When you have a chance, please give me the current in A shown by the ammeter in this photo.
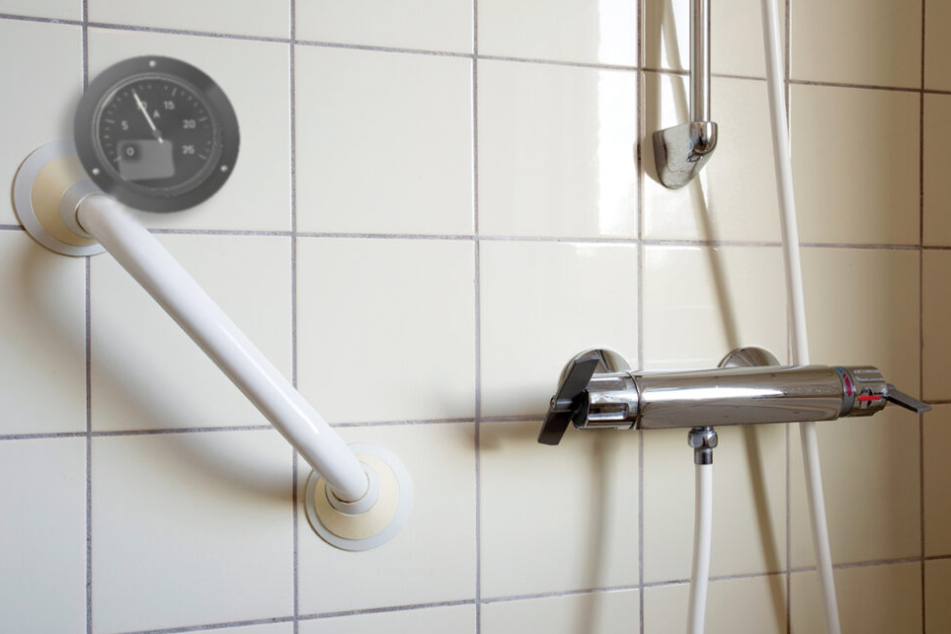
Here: 10 A
